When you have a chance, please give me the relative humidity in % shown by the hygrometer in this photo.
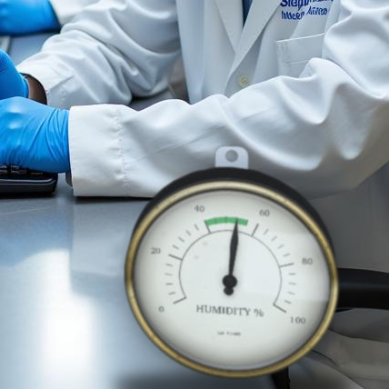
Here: 52 %
